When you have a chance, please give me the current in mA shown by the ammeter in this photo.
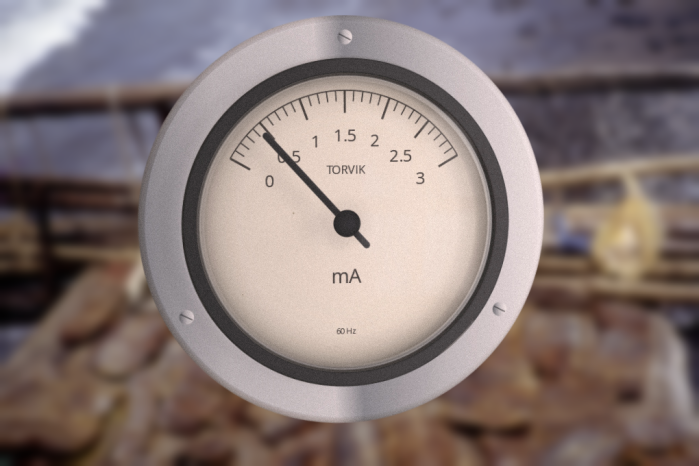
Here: 0.45 mA
